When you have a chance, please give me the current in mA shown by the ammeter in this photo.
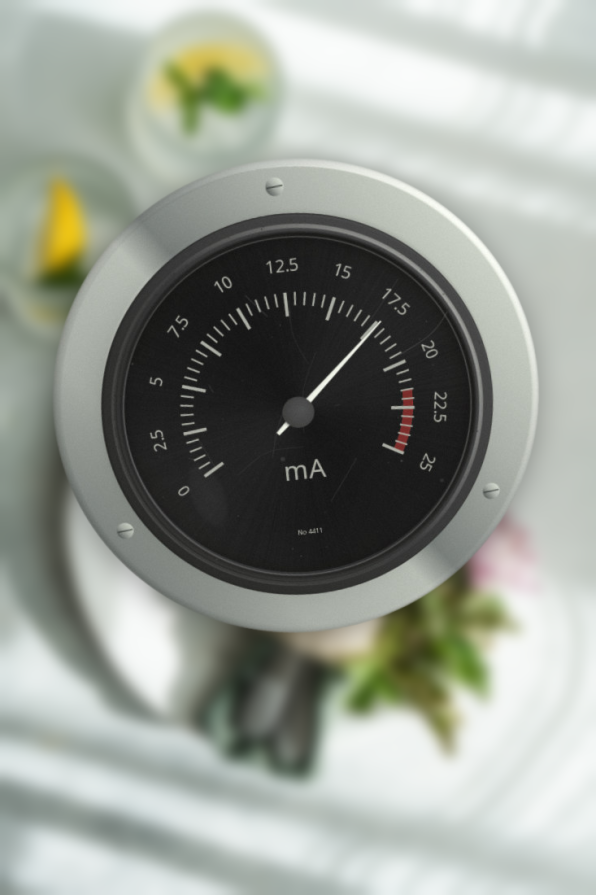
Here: 17.5 mA
